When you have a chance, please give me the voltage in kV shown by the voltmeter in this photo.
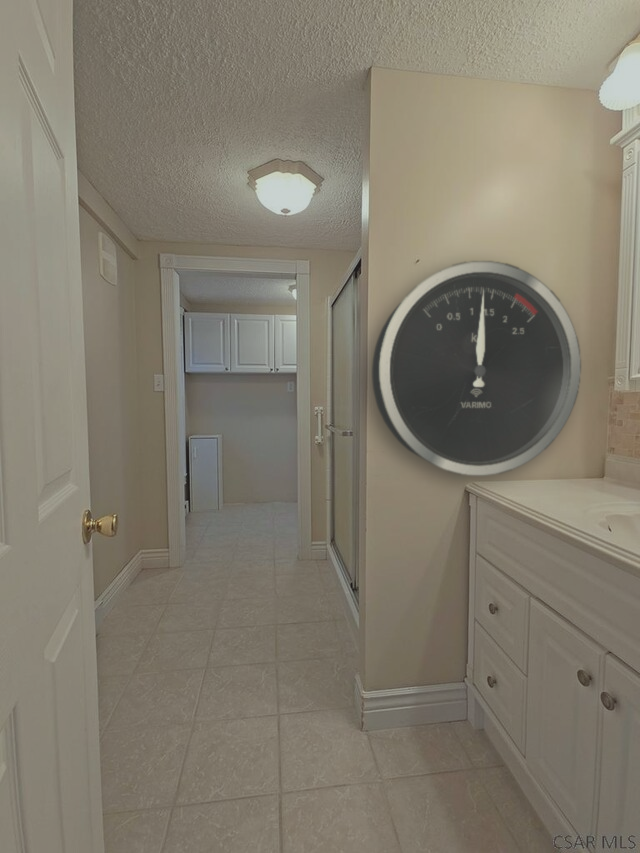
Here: 1.25 kV
